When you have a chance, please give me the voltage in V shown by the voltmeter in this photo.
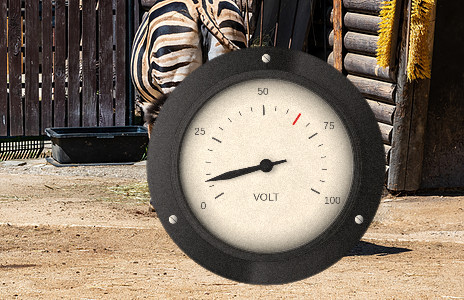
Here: 7.5 V
